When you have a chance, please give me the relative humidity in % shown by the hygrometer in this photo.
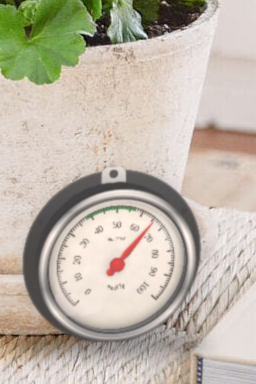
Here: 65 %
